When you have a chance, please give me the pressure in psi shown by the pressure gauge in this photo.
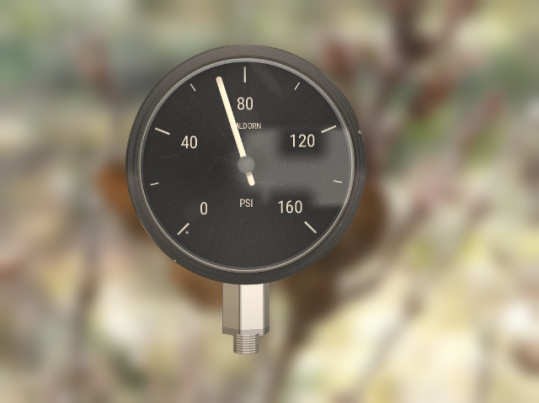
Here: 70 psi
